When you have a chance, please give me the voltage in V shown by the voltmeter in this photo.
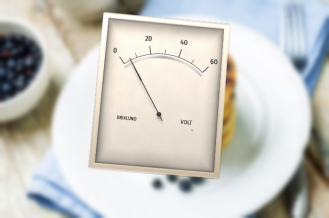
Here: 5 V
